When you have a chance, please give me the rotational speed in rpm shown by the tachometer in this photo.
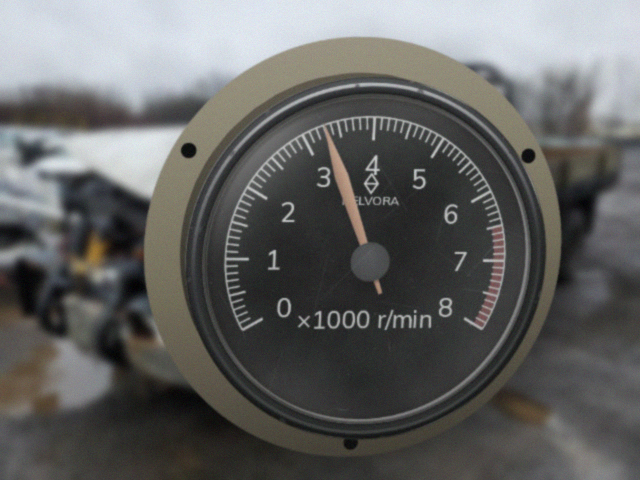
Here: 3300 rpm
